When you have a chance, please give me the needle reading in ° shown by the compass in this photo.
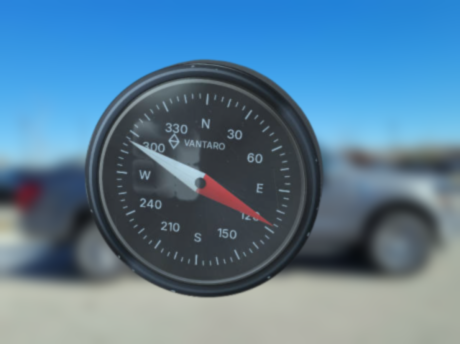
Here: 115 °
